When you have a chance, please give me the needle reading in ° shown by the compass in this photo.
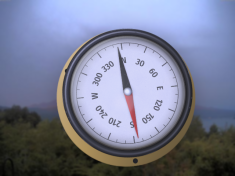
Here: 175 °
